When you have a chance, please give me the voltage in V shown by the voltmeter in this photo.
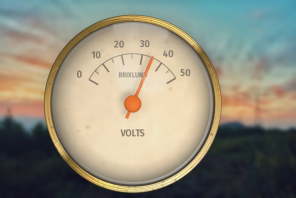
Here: 35 V
